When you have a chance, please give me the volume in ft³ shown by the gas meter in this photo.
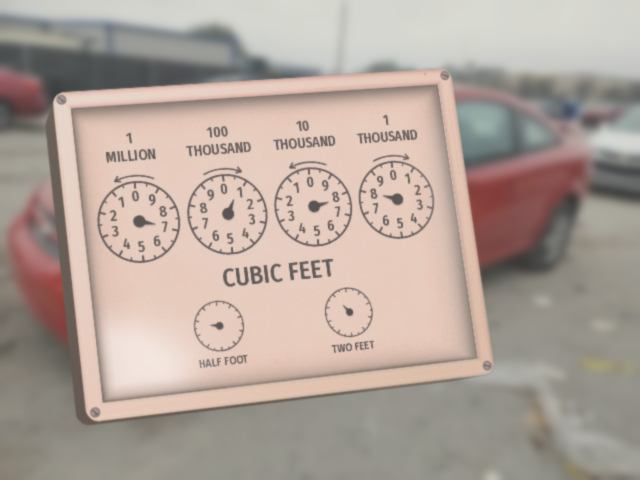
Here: 707800 ft³
